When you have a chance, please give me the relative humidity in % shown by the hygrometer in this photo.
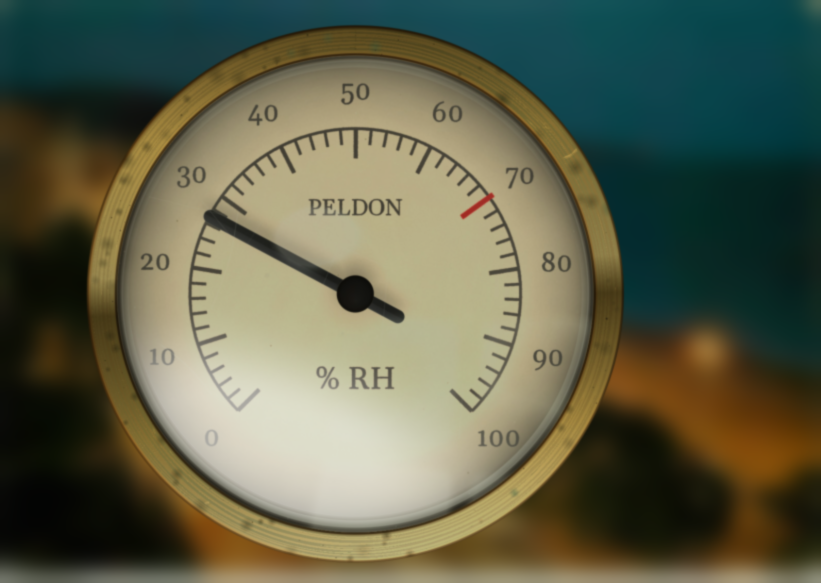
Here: 27 %
